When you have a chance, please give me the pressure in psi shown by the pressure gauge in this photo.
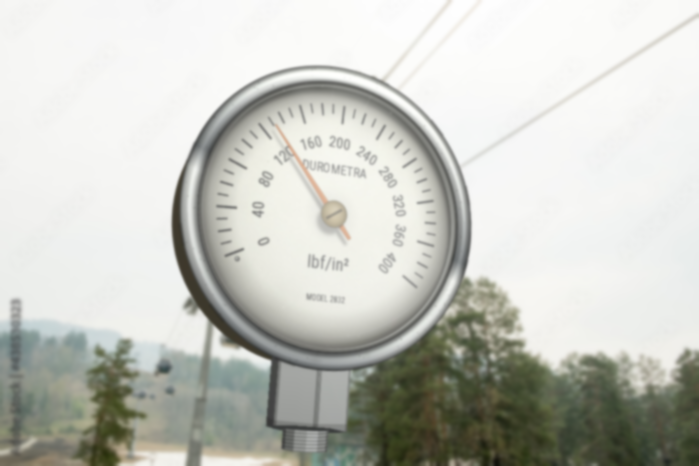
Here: 130 psi
